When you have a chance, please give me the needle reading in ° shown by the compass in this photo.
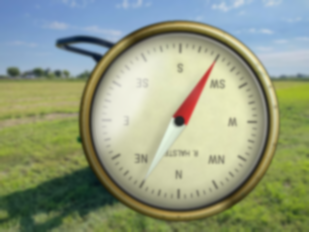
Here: 210 °
